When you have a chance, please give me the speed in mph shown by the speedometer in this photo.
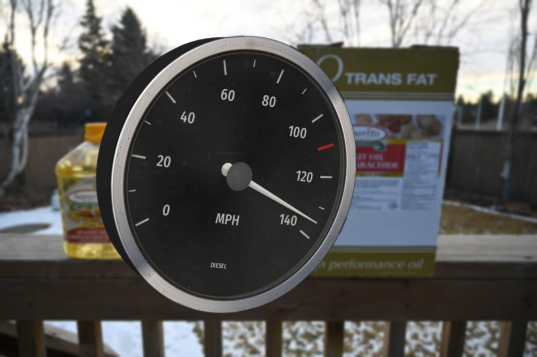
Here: 135 mph
